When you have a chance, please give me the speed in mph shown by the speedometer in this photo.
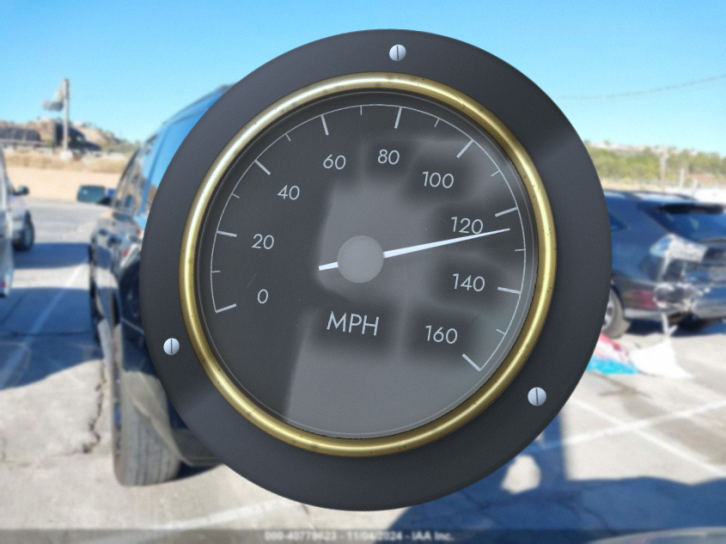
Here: 125 mph
